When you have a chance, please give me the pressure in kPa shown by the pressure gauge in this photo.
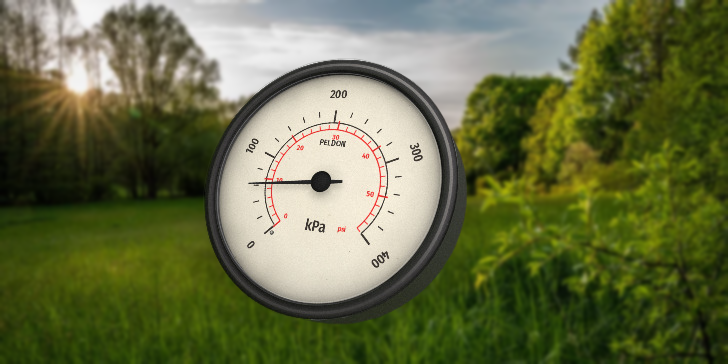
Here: 60 kPa
